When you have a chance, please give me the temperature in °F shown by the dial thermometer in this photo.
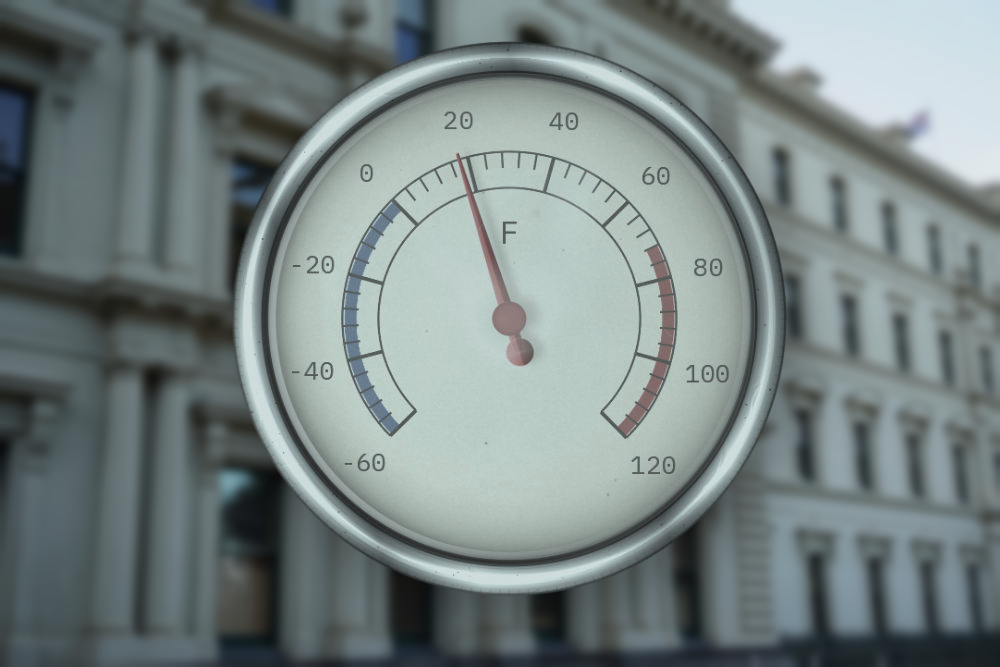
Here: 18 °F
